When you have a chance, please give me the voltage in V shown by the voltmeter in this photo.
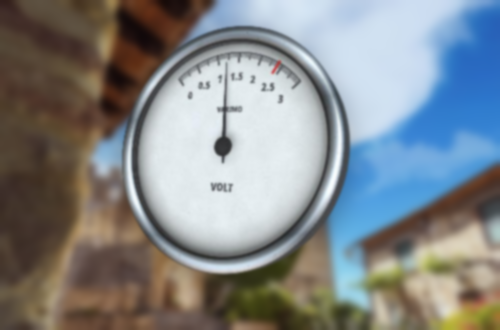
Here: 1.25 V
